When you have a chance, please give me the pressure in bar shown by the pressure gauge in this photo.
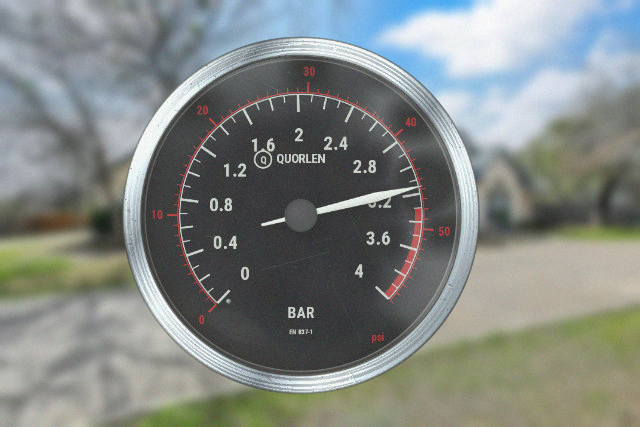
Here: 3.15 bar
